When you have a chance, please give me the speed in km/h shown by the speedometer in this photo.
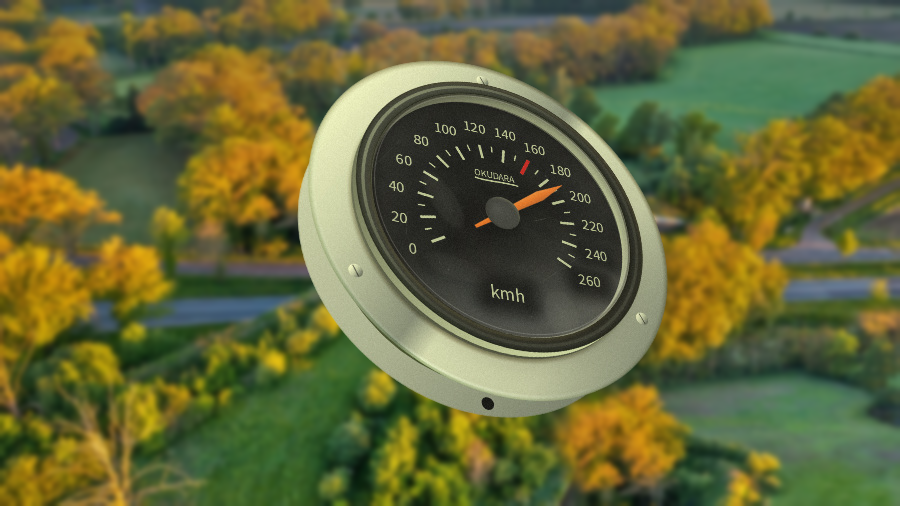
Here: 190 km/h
